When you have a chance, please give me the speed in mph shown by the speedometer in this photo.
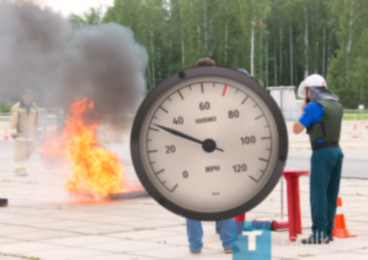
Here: 32.5 mph
